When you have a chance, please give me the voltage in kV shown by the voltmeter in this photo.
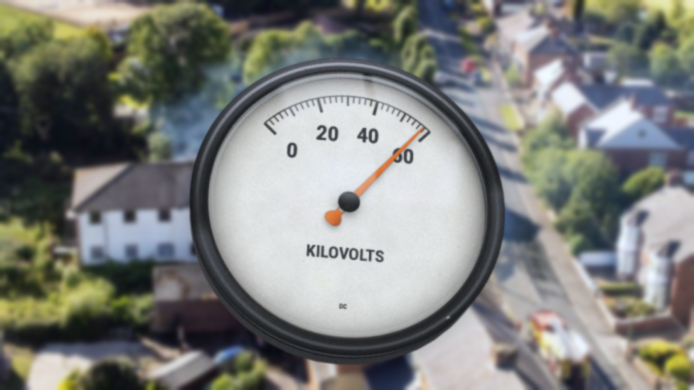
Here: 58 kV
